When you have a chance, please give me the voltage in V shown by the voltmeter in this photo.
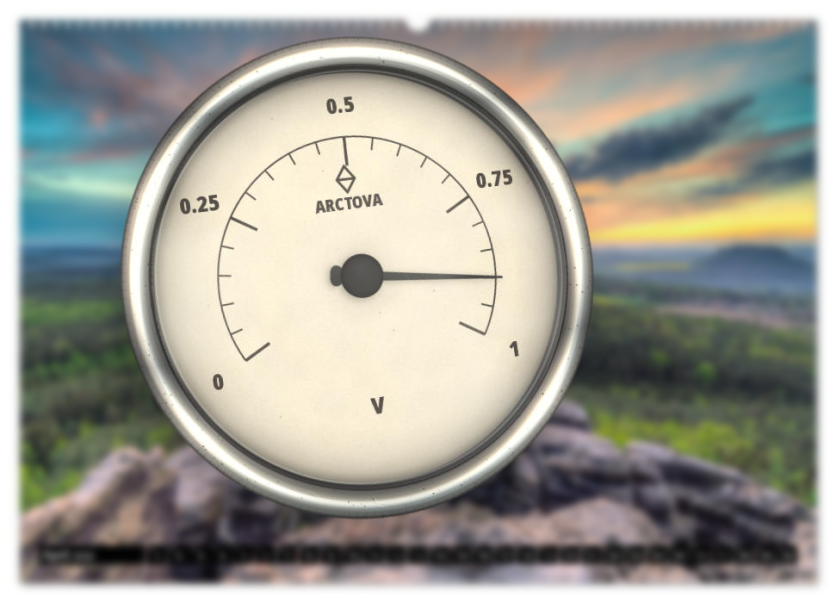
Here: 0.9 V
